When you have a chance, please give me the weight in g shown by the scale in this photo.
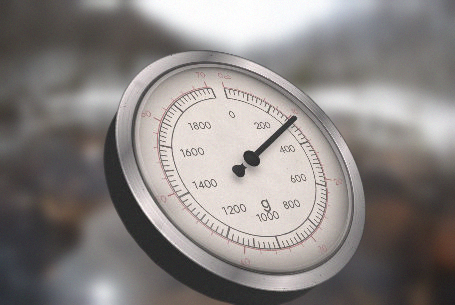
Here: 300 g
